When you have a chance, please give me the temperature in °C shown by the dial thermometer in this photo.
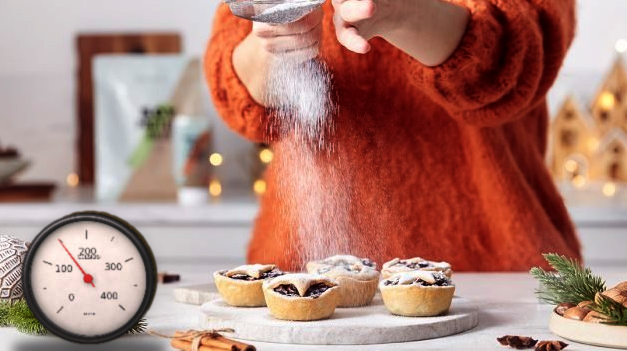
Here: 150 °C
